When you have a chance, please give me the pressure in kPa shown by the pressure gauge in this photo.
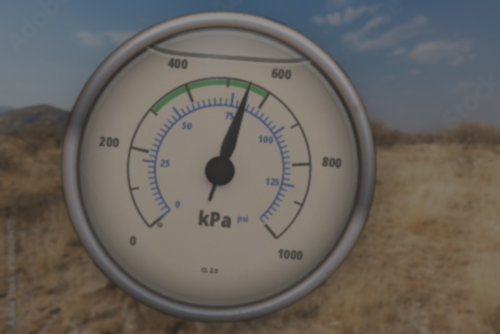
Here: 550 kPa
